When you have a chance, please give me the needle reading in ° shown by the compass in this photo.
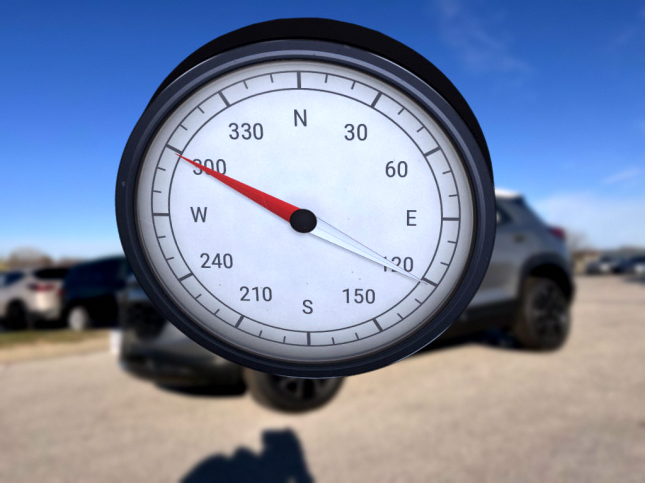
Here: 300 °
